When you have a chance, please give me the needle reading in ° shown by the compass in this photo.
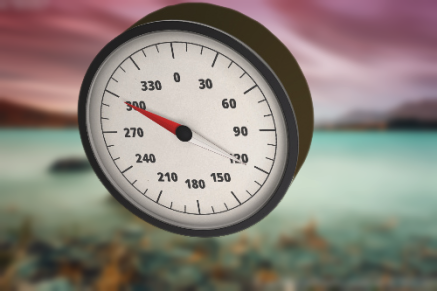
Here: 300 °
